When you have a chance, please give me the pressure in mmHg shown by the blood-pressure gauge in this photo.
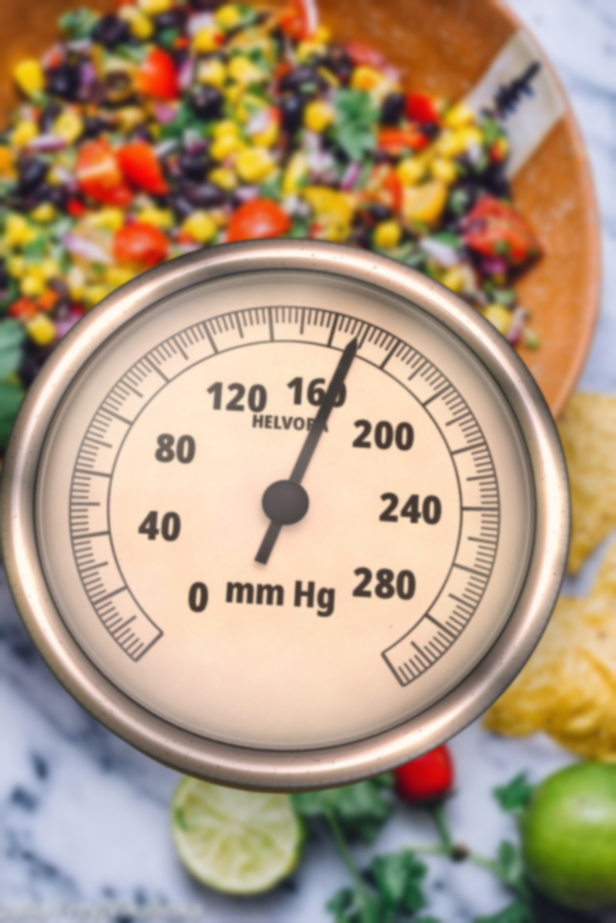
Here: 168 mmHg
